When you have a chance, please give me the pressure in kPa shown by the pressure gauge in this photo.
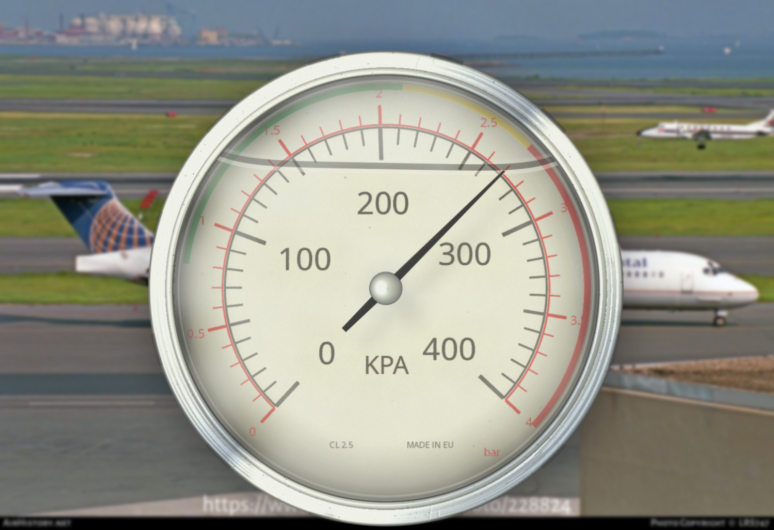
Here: 270 kPa
